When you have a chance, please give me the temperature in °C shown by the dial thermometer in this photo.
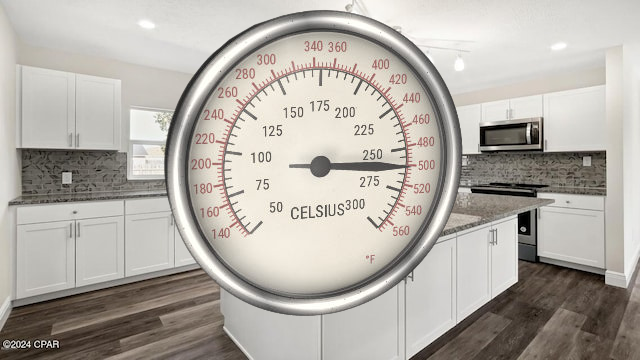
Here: 260 °C
